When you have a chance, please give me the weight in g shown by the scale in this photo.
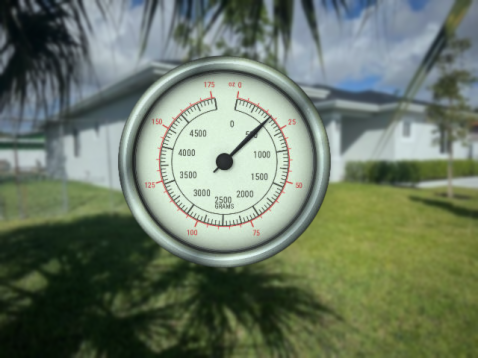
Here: 500 g
